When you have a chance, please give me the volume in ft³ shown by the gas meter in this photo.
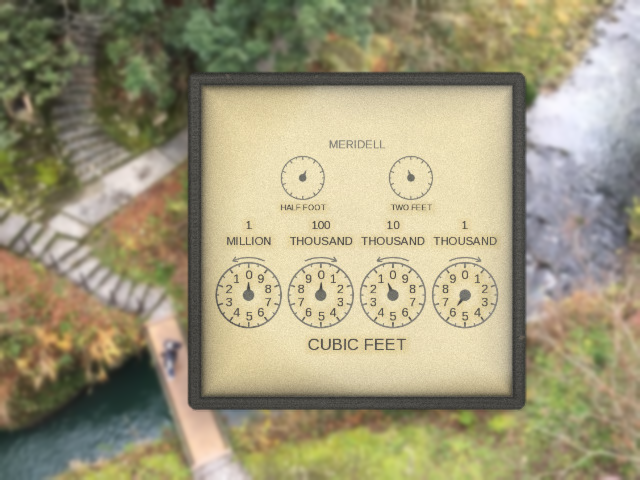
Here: 600 ft³
